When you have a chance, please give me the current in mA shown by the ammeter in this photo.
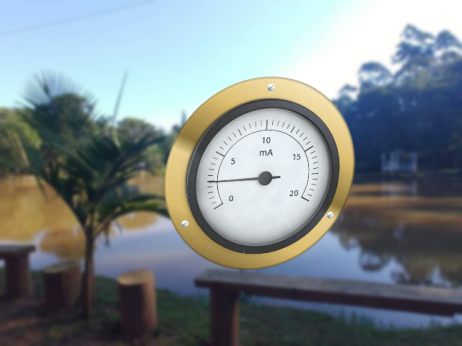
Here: 2.5 mA
